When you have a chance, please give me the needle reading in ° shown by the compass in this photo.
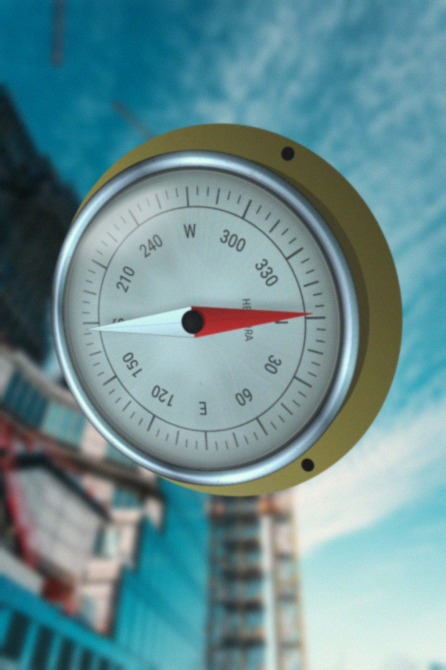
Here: 357.5 °
